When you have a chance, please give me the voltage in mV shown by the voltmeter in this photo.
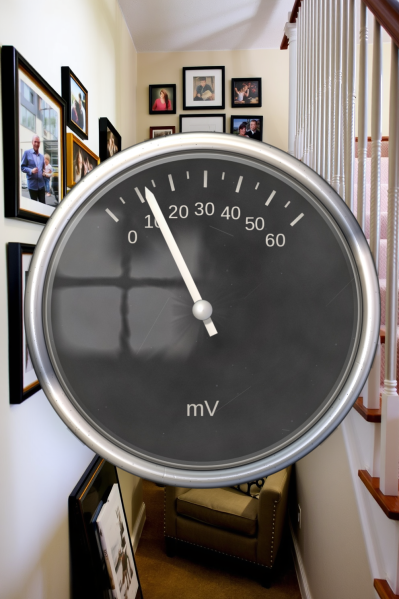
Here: 12.5 mV
